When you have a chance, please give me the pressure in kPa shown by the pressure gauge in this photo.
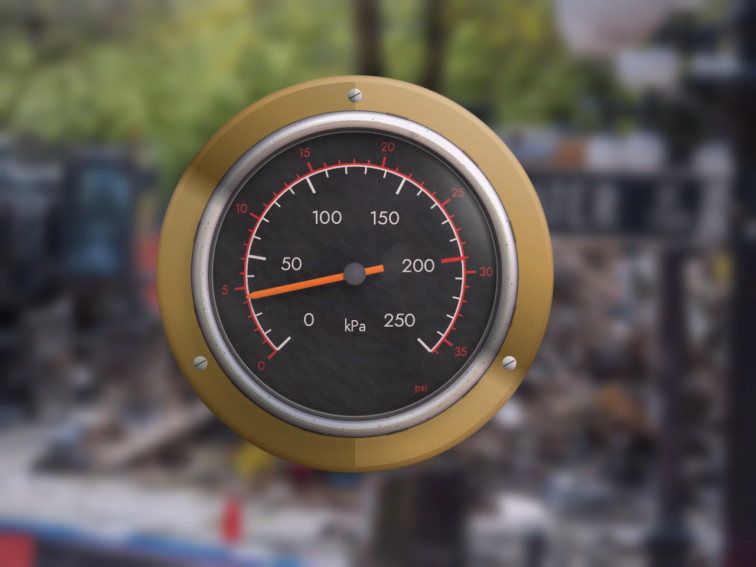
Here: 30 kPa
